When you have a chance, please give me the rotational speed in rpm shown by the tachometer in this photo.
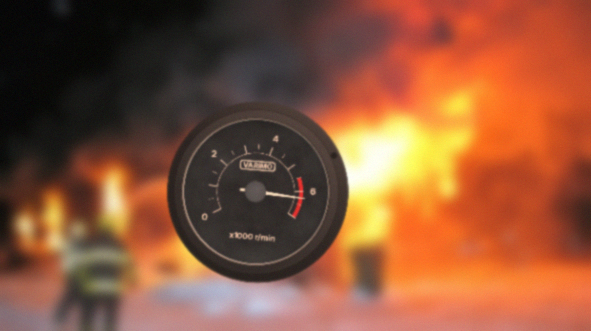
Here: 6250 rpm
